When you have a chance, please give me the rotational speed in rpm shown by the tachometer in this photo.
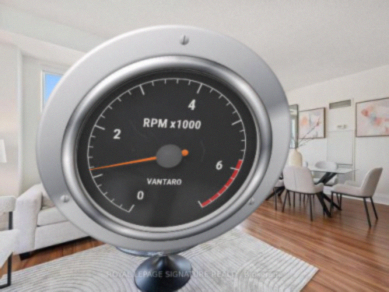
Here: 1200 rpm
